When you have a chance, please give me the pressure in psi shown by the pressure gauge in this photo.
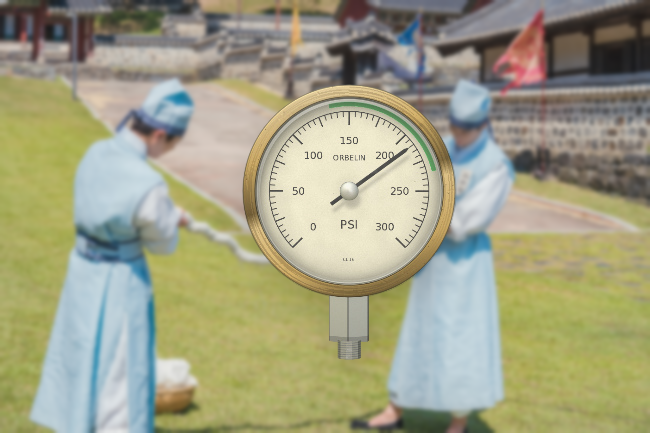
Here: 210 psi
